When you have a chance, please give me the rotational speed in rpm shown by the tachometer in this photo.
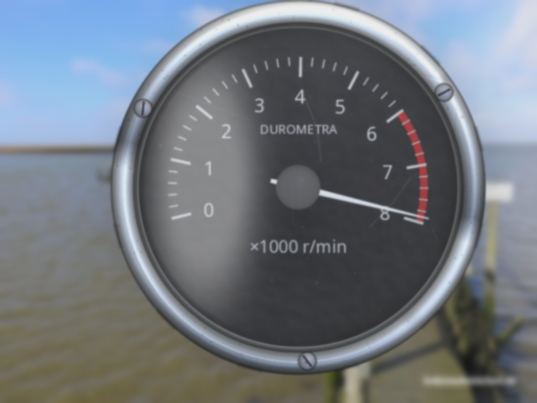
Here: 7900 rpm
